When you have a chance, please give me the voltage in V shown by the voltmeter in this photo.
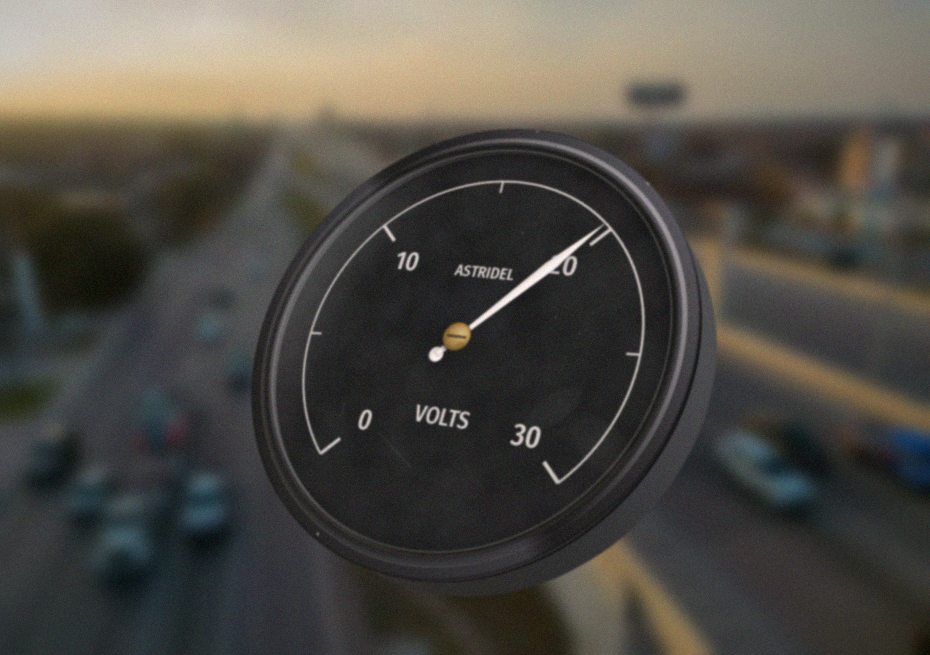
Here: 20 V
